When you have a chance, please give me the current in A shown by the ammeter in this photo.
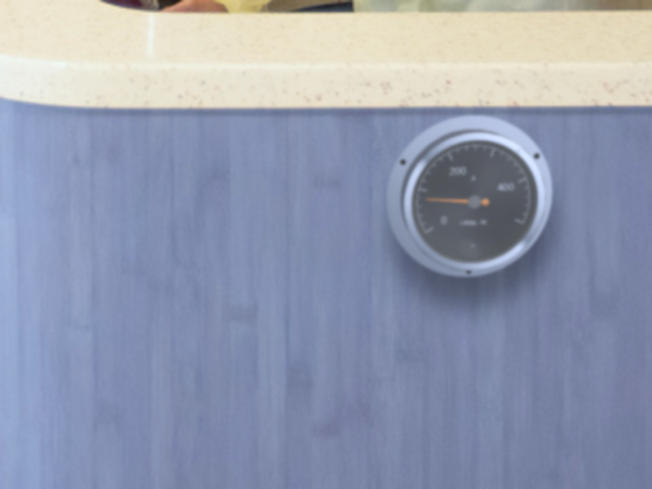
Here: 80 A
